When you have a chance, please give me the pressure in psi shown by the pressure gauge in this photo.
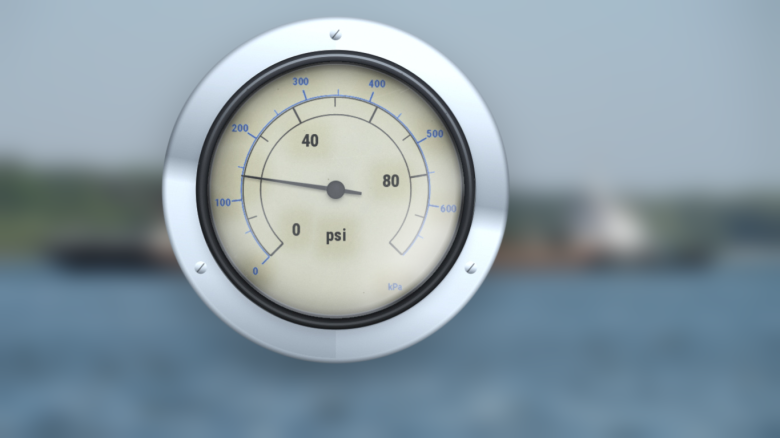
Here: 20 psi
